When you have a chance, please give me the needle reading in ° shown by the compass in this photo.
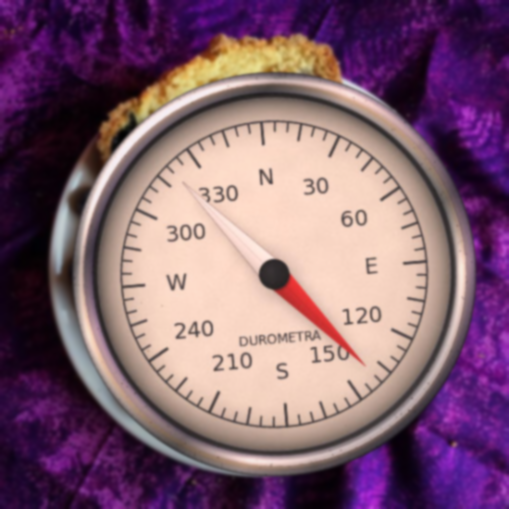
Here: 140 °
